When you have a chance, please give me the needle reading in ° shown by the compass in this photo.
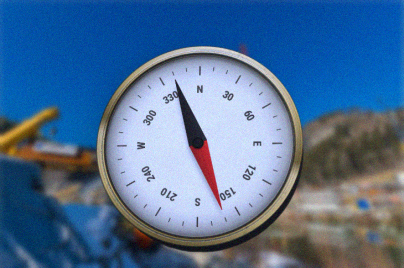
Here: 160 °
